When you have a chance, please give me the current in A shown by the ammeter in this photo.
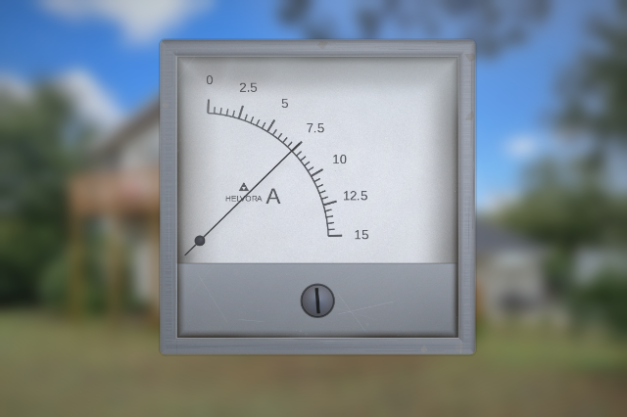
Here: 7.5 A
